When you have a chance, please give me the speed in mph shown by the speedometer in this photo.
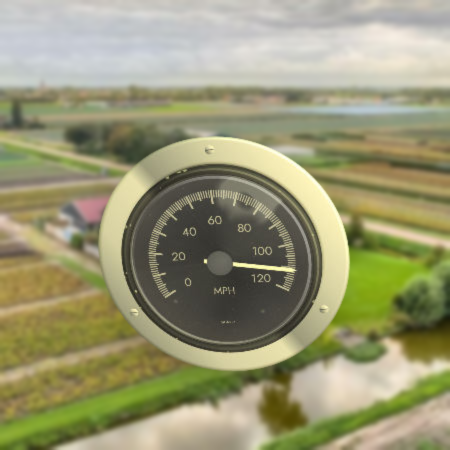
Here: 110 mph
